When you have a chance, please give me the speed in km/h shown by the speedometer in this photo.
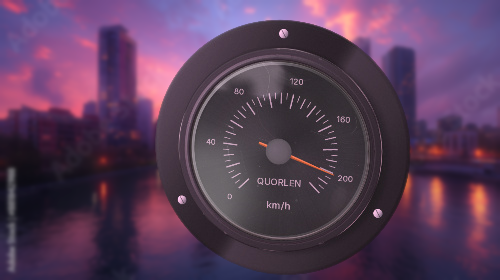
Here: 200 km/h
